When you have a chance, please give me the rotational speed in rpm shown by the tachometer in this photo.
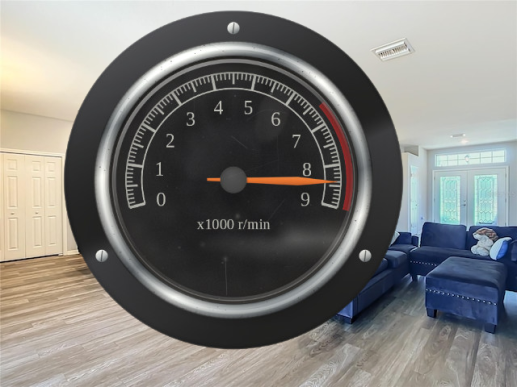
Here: 8400 rpm
